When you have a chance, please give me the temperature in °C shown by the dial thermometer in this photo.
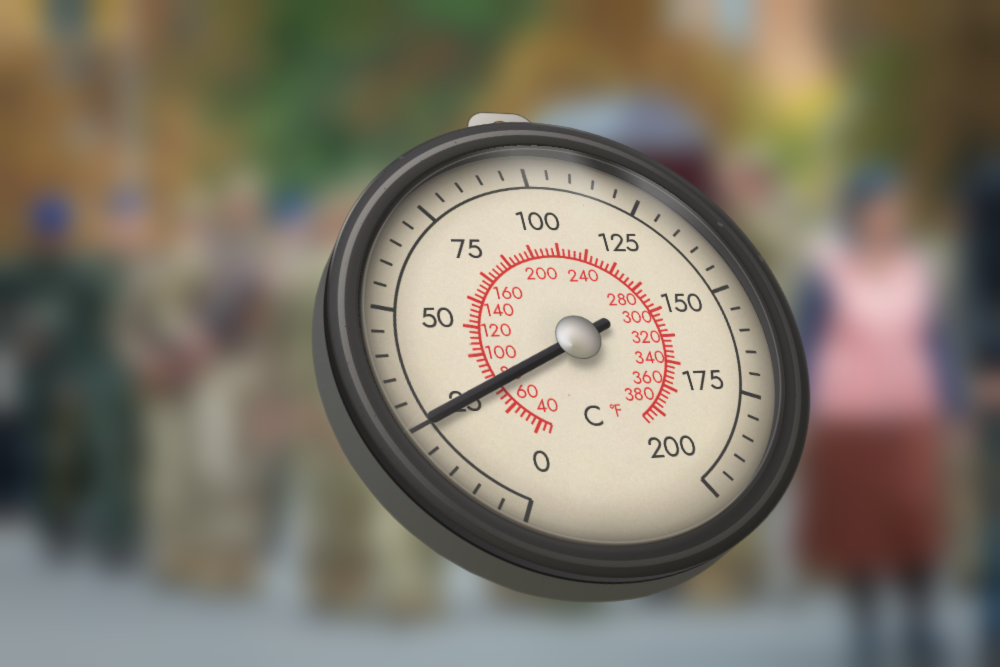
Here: 25 °C
